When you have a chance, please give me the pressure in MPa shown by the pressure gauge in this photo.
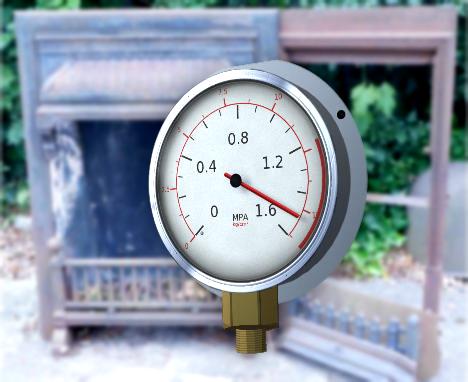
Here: 1.5 MPa
